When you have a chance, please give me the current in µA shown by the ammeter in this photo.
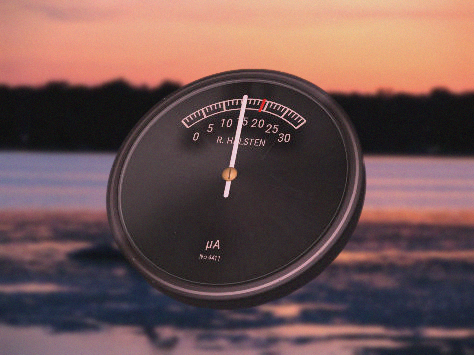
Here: 15 µA
